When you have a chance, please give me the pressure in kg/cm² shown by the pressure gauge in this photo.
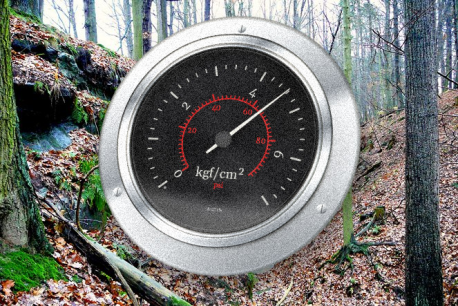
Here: 4.6 kg/cm²
